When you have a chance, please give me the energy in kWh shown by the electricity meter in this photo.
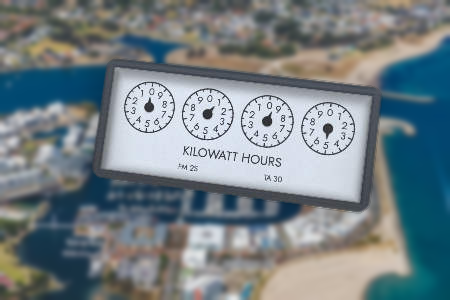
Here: 95 kWh
